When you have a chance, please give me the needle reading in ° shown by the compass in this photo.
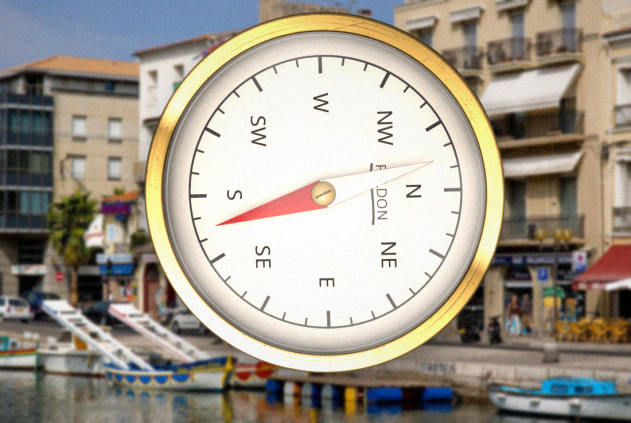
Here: 165 °
